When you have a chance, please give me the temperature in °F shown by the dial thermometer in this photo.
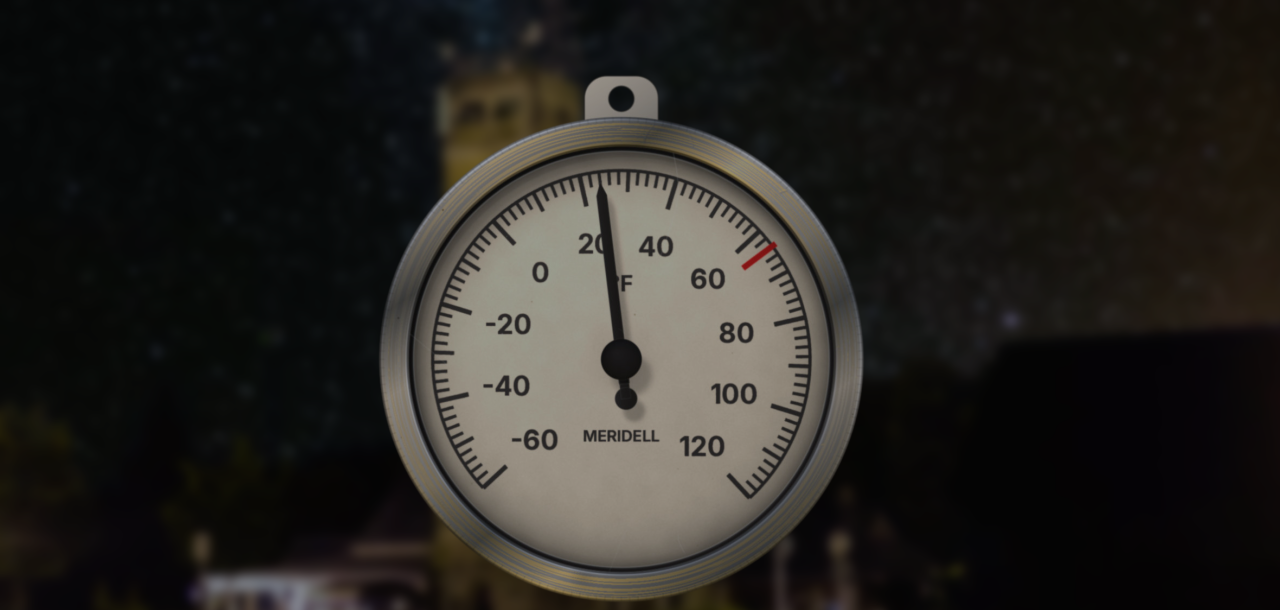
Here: 24 °F
